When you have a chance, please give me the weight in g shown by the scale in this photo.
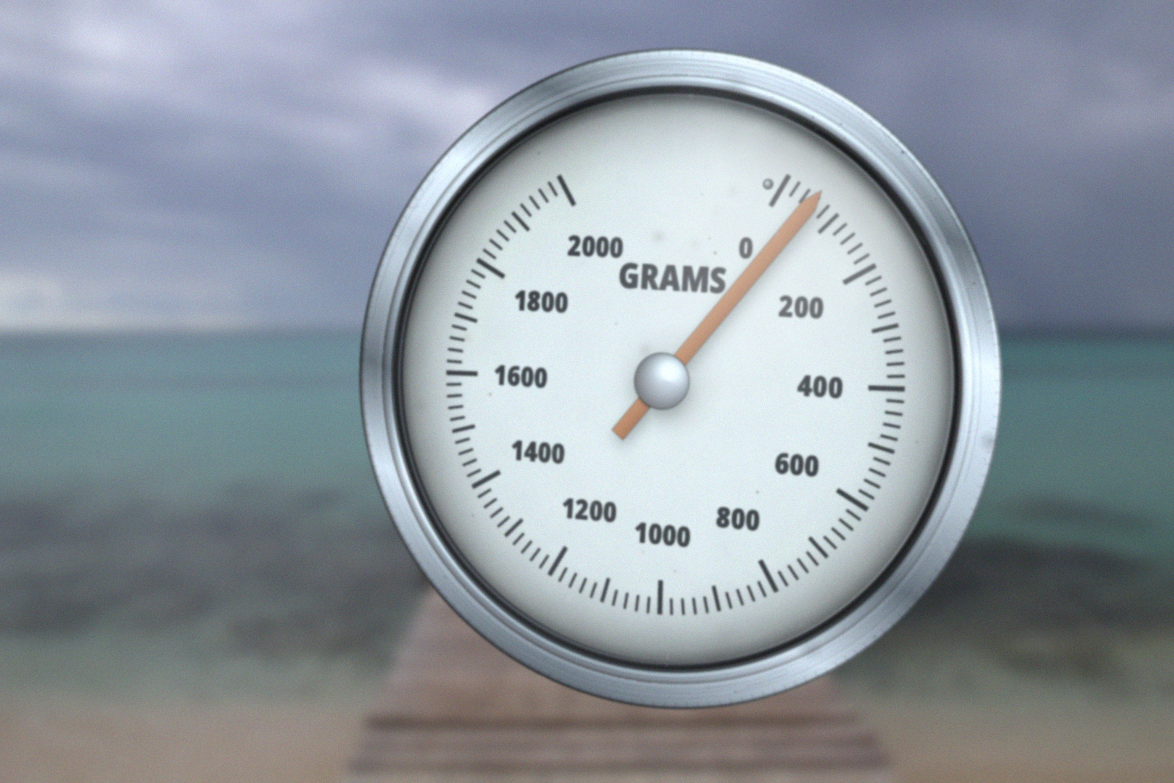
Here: 60 g
